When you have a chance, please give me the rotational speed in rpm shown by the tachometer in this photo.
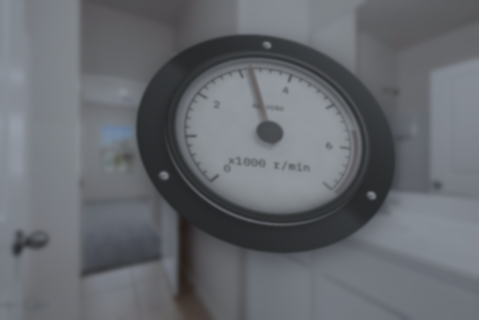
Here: 3200 rpm
